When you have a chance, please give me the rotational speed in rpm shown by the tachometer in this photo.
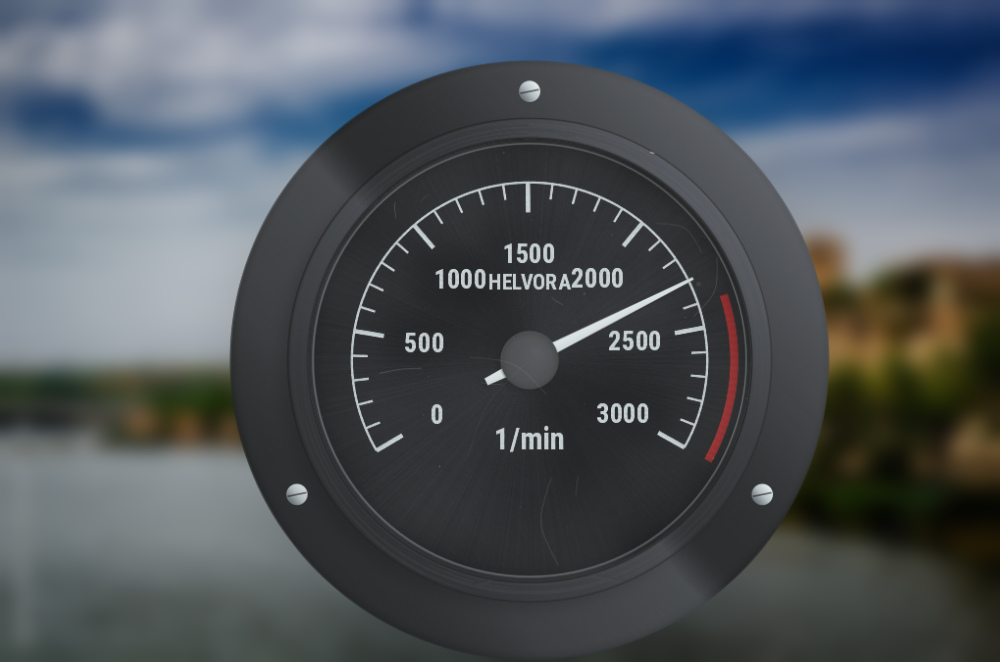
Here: 2300 rpm
